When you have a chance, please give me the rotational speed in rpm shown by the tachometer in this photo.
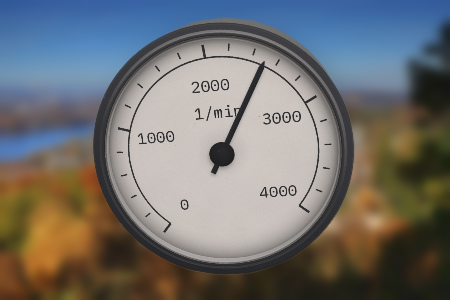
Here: 2500 rpm
